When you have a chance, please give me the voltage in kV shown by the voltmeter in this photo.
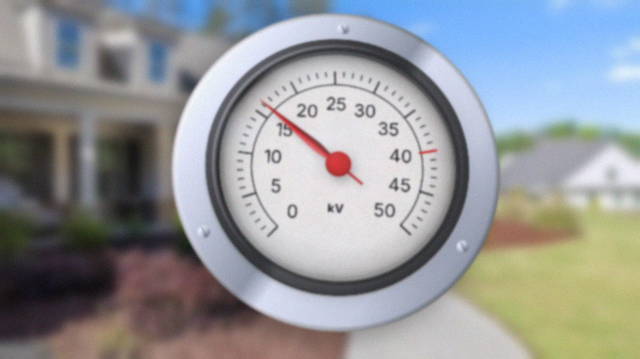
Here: 16 kV
